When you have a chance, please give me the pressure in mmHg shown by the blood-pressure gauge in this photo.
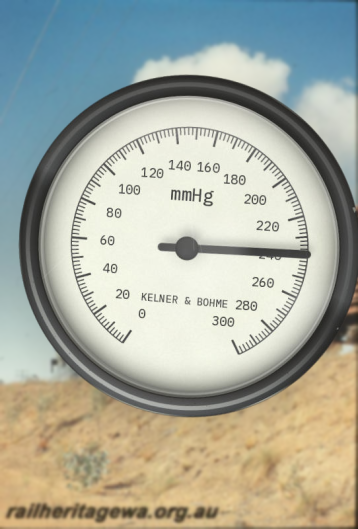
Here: 238 mmHg
